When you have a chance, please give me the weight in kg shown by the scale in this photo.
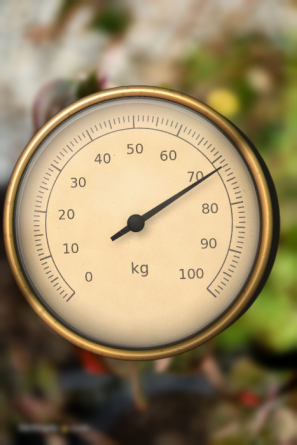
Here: 72 kg
